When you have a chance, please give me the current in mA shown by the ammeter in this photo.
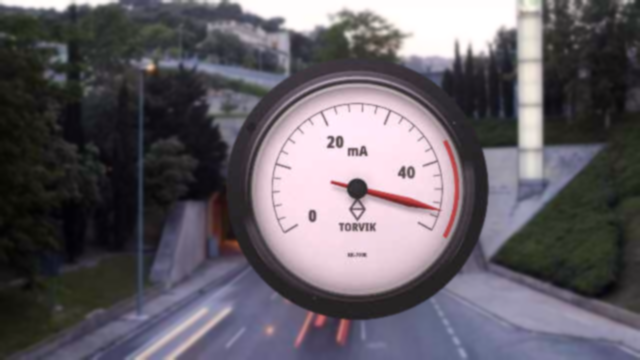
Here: 47 mA
